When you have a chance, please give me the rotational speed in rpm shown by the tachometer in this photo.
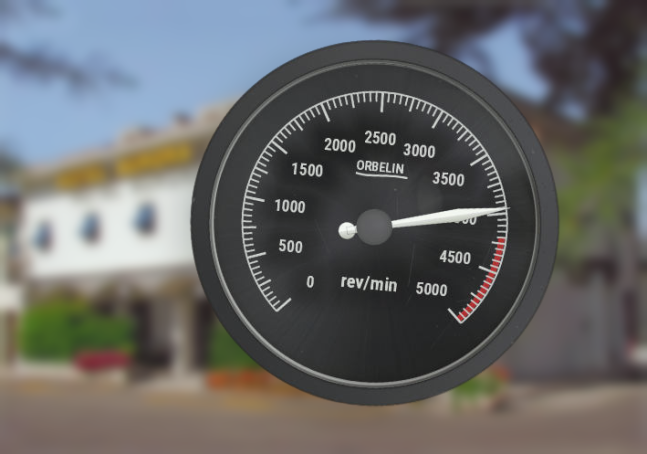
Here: 3950 rpm
